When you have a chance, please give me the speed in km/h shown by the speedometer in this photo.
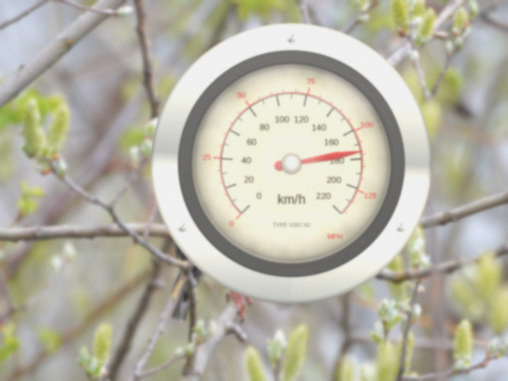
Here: 175 km/h
